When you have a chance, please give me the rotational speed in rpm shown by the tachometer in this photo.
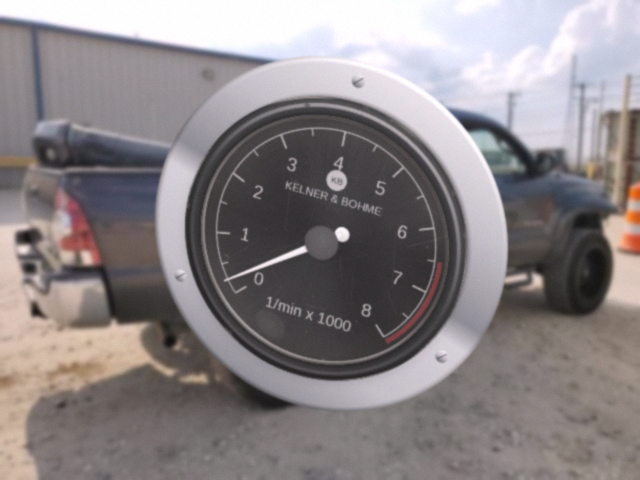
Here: 250 rpm
